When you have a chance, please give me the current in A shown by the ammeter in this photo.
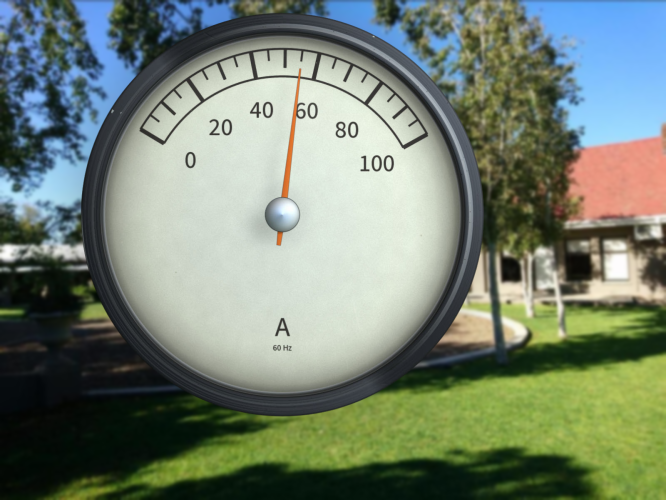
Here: 55 A
